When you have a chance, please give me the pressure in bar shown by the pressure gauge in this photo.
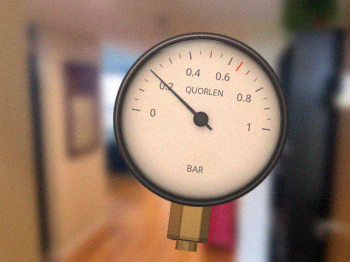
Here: 0.2 bar
